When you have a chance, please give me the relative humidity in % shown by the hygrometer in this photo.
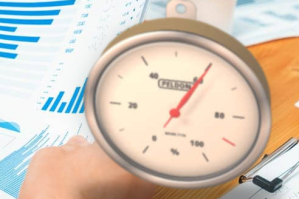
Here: 60 %
